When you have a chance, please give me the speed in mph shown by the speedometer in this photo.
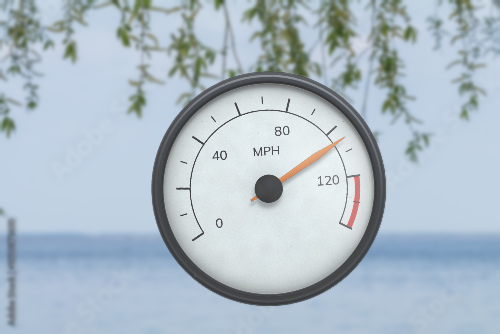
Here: 105 mph
